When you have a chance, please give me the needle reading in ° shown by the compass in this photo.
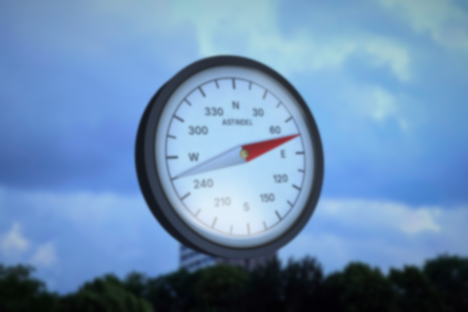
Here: 75 °
